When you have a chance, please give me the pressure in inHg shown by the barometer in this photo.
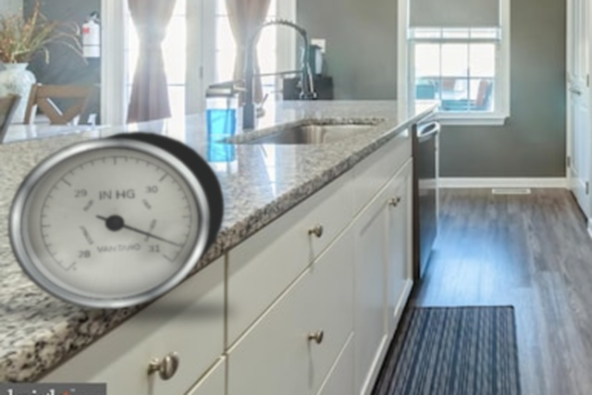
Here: 30.8 inHg
